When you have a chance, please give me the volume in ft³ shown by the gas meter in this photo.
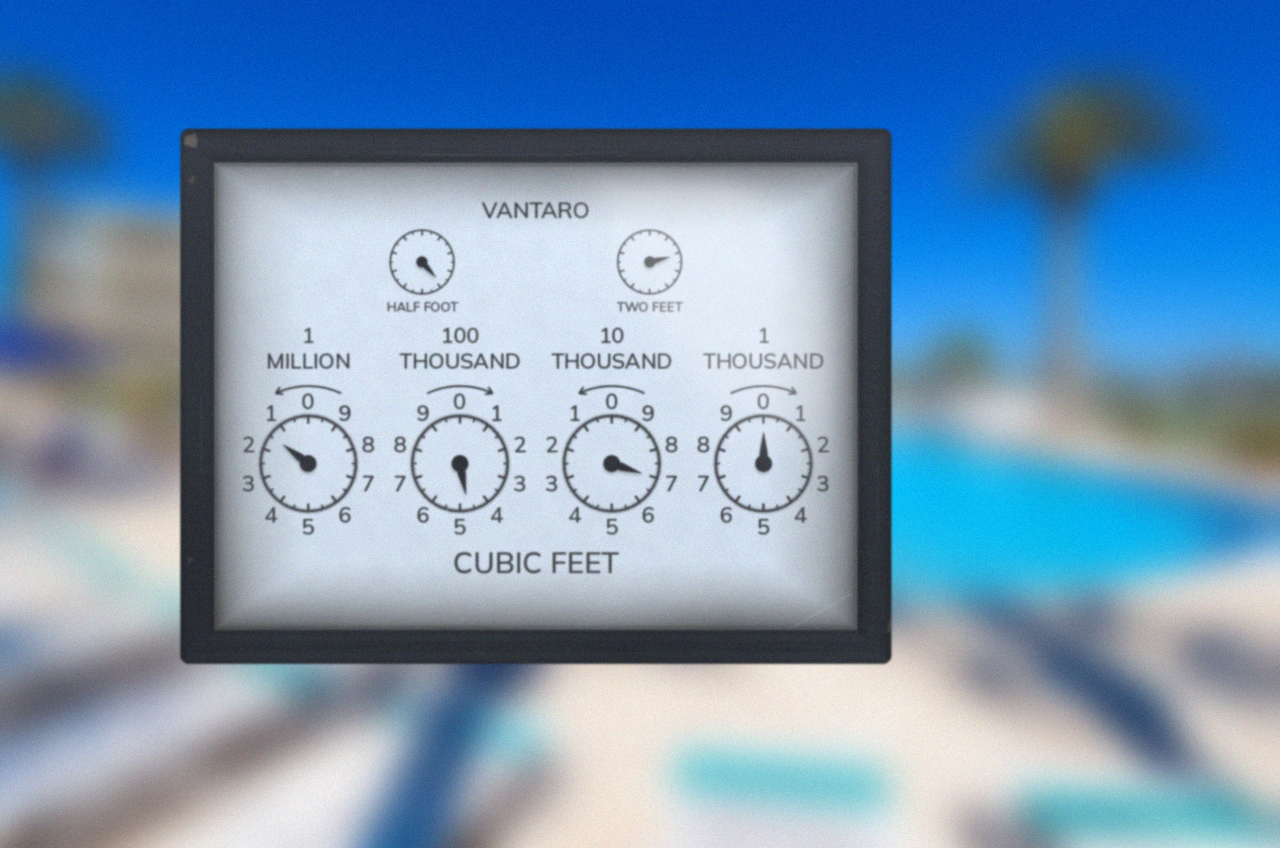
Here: 147000 ft³
